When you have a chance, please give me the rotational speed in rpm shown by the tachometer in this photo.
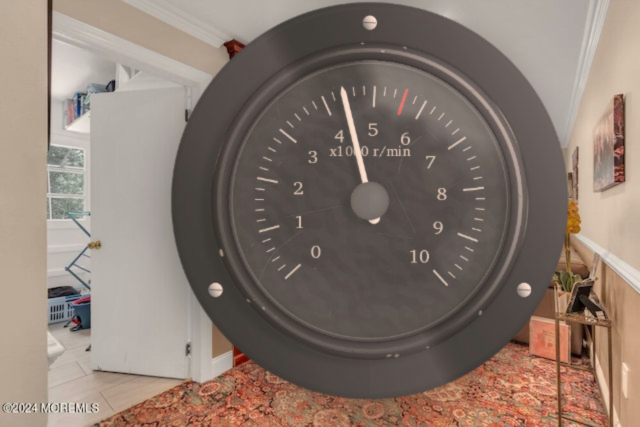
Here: 4400 rpm
